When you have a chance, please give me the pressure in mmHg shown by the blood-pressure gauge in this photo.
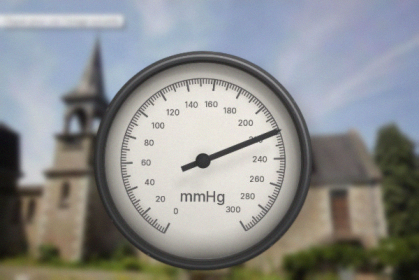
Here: 220 mmHg
